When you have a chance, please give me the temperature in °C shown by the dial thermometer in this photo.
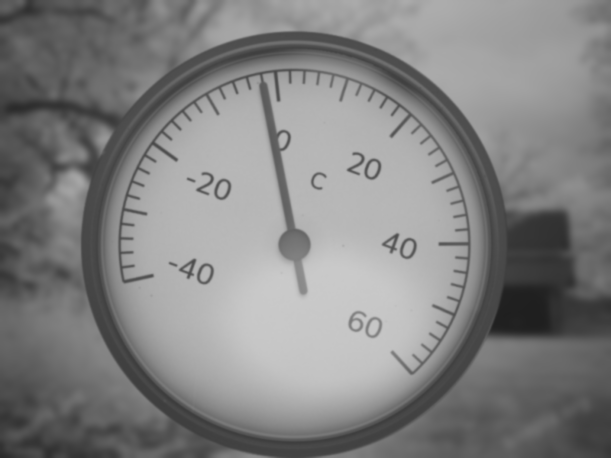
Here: -2 °C
